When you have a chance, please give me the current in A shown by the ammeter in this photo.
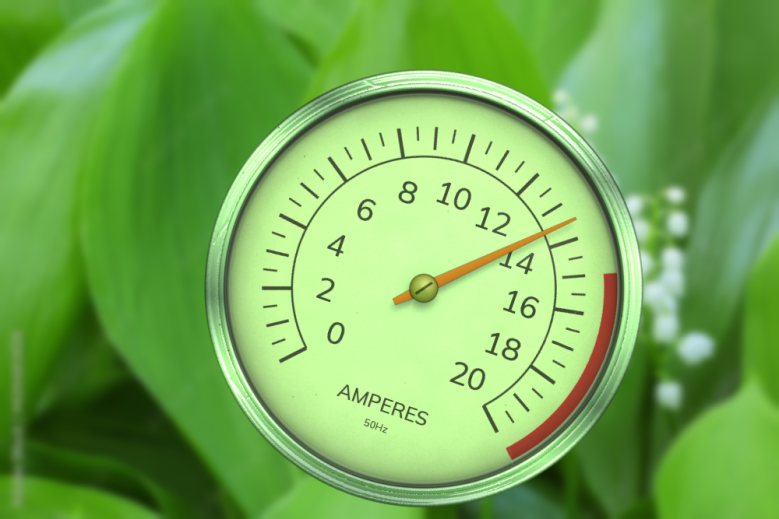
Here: 13.5 A
